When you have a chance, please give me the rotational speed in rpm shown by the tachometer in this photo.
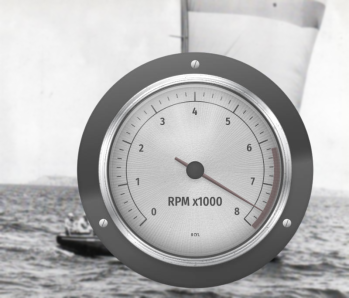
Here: 7600 rpm
